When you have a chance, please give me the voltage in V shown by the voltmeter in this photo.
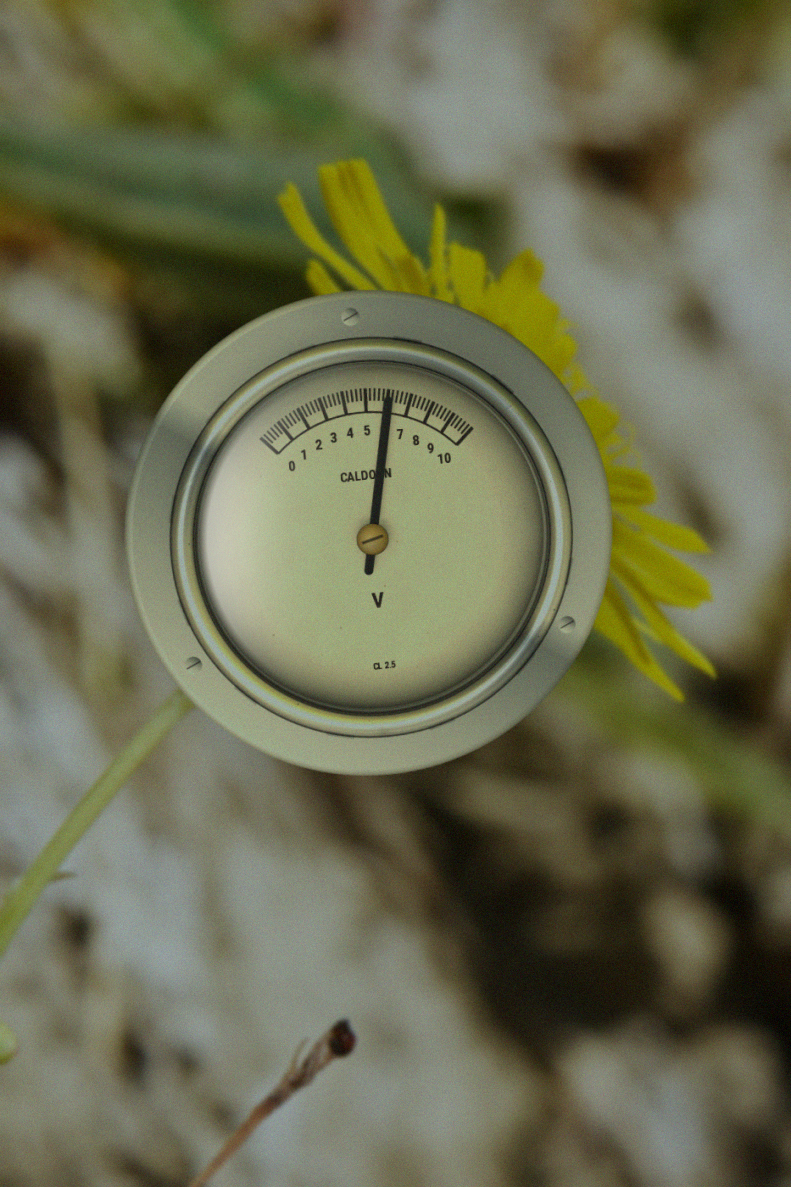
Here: 6 V
